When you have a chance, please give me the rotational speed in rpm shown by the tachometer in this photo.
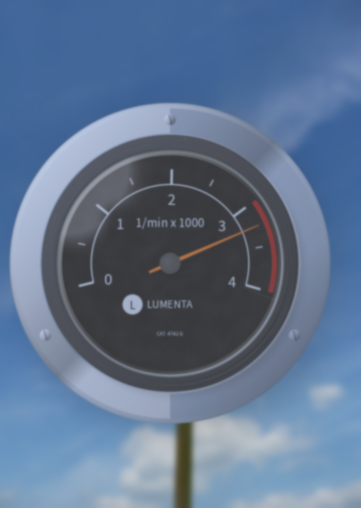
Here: 3250 rpm
